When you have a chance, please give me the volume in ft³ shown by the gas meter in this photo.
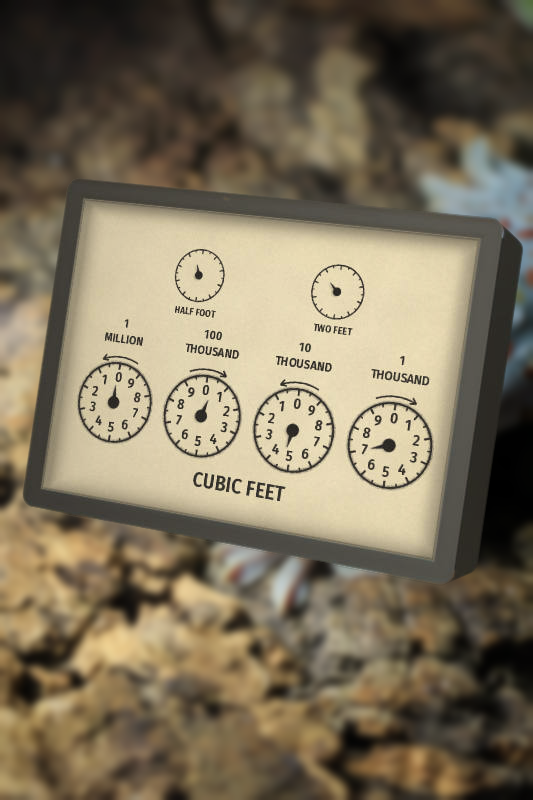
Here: 4700 ft³
